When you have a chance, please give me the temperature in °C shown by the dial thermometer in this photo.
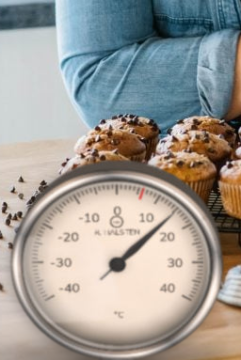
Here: 15 °C
